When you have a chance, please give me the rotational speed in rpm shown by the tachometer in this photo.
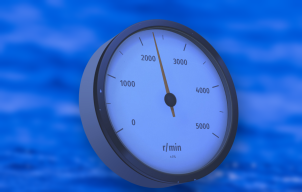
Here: 2250 rpm
